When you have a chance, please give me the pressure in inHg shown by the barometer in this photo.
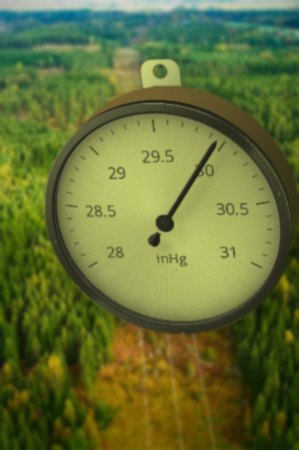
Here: 29.95 inHg
